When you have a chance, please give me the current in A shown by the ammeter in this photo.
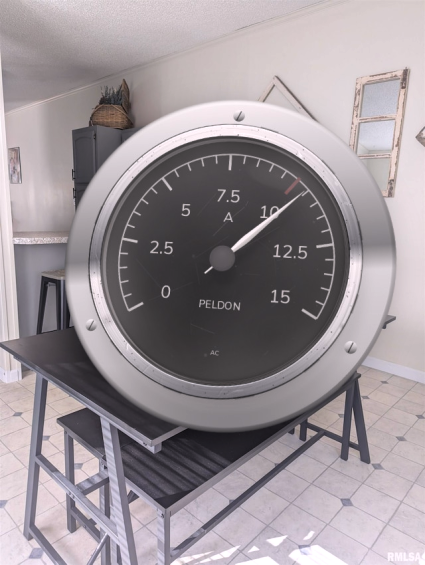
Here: 10.5 A
